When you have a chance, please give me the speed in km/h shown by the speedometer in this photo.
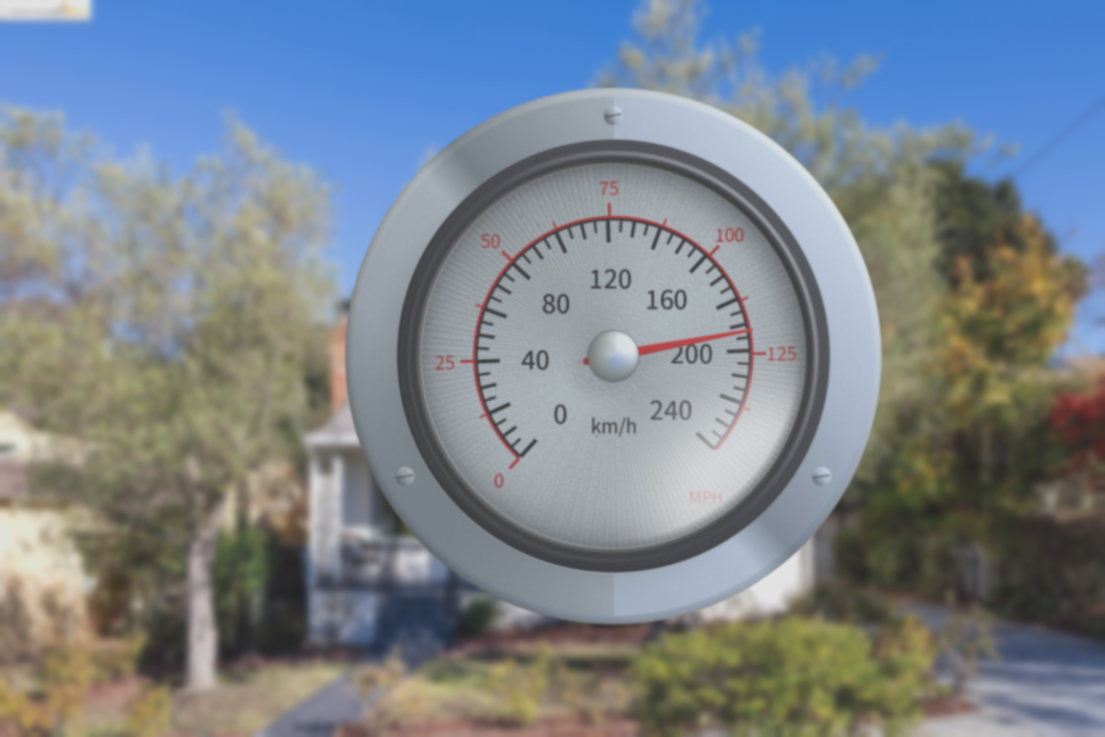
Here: 192.5 km/h
